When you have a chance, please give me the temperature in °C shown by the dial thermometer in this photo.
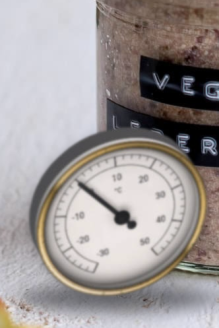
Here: 0 °C
